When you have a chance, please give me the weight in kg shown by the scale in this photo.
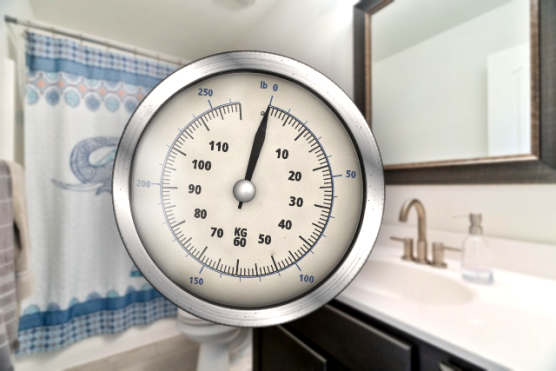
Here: 0 kg
